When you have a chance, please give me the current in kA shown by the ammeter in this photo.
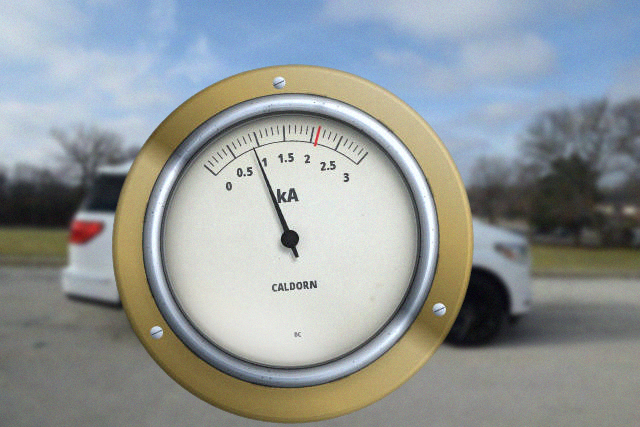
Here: 0.9 kA
